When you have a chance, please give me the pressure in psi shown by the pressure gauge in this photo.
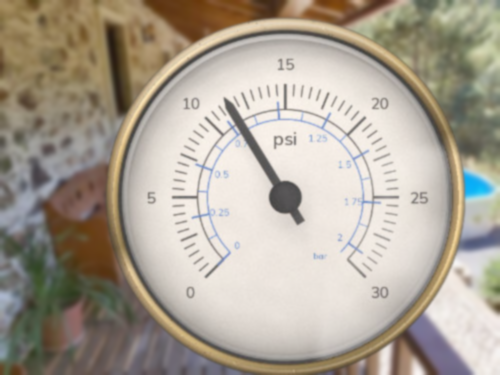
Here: 11.5 psi
